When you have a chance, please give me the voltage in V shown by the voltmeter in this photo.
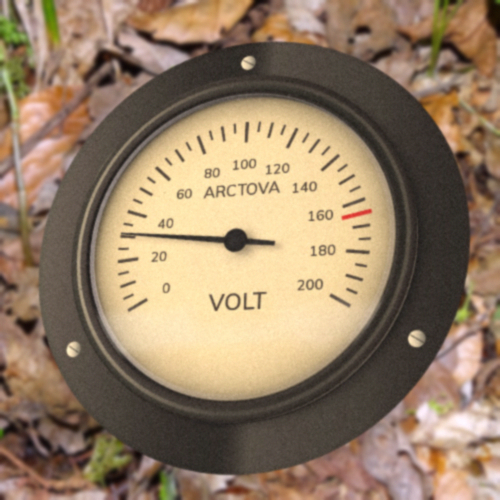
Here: 30 V
